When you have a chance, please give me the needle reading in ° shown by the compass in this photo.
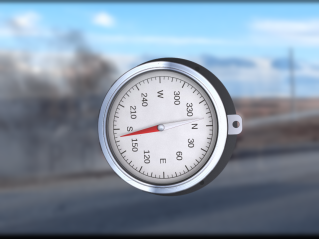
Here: 170 °
